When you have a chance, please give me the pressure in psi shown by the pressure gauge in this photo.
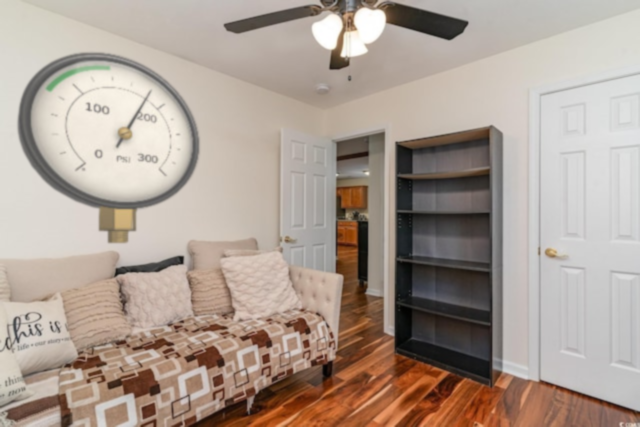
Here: 180 psi
